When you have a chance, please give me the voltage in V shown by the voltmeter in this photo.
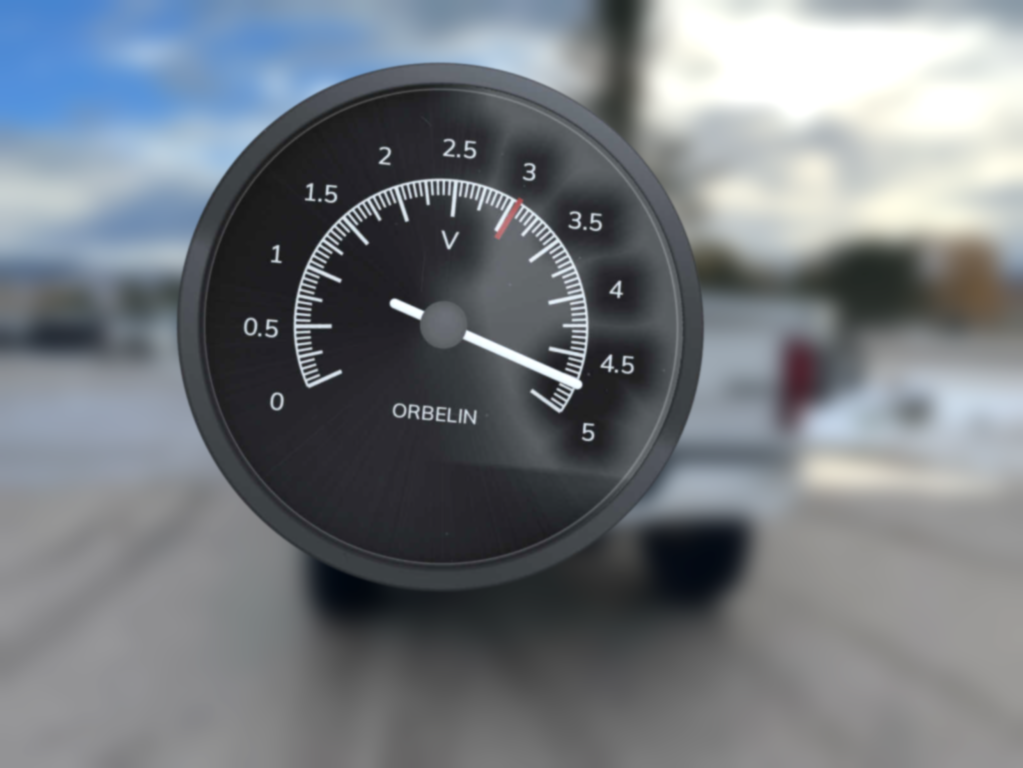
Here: 4.75 V
